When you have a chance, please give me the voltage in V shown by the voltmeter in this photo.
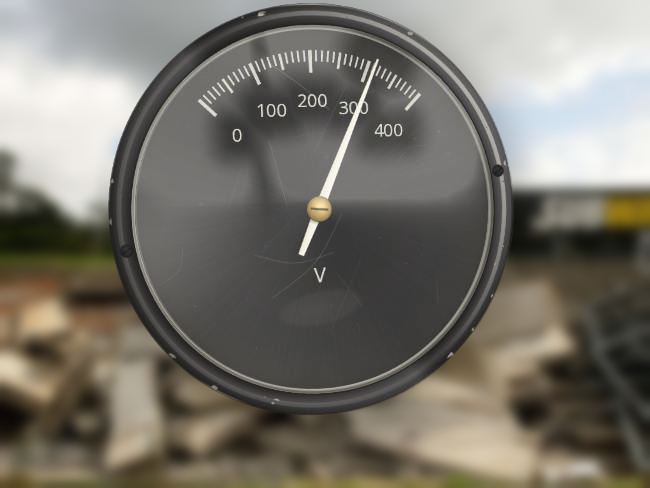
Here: 310 V
